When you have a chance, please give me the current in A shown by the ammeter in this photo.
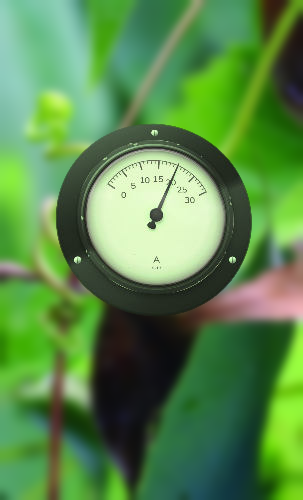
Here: 20 A
